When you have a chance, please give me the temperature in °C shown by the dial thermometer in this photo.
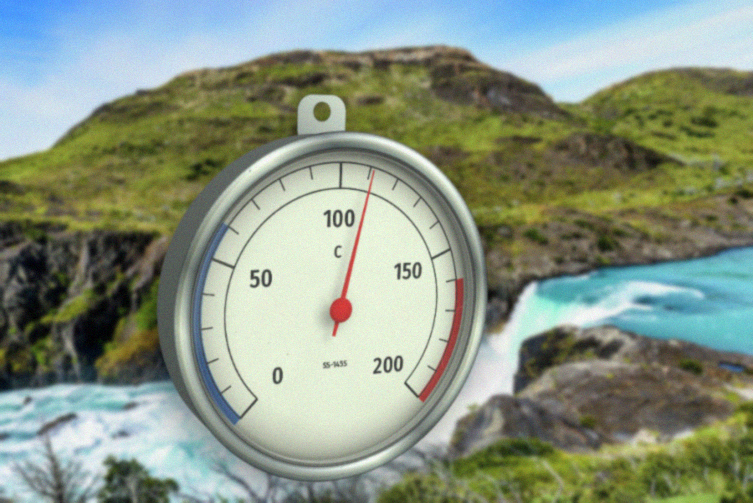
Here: 110 °C
